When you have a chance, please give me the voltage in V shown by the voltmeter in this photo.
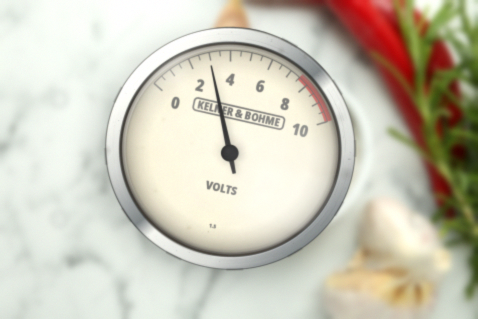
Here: 3 V
